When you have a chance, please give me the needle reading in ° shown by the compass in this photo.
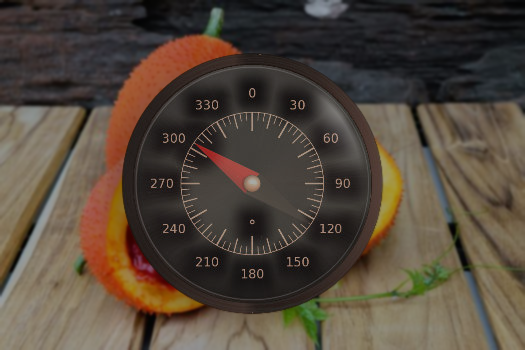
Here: 305 °
